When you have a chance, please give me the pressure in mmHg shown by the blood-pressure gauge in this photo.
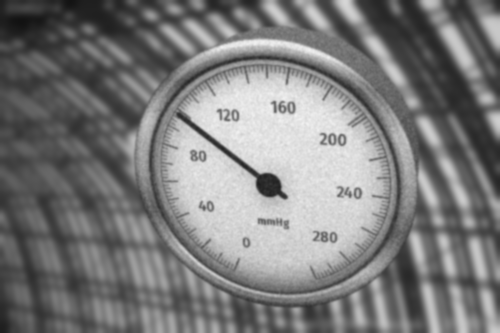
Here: 100 mmHg
